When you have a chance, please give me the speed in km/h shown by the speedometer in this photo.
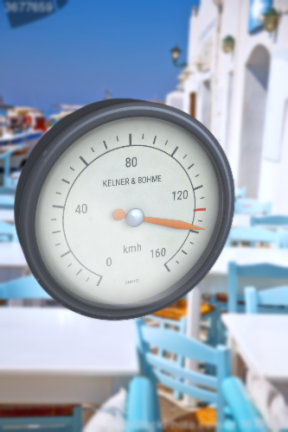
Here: 137.5 km/h
